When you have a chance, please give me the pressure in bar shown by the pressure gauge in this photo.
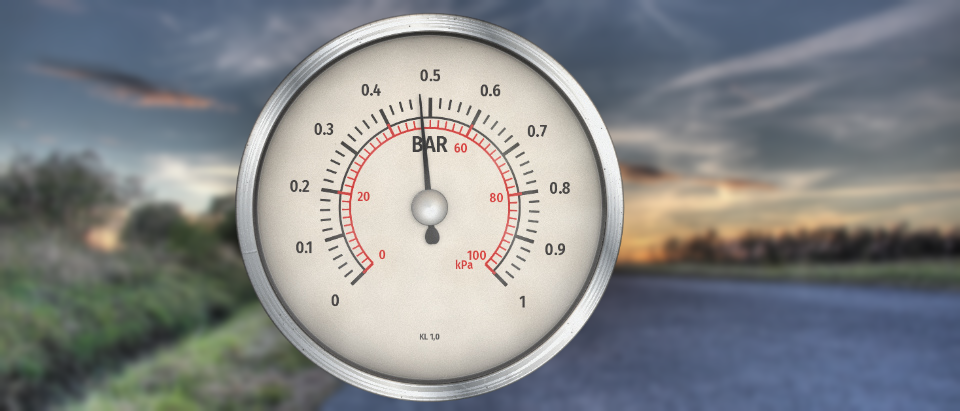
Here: 0.48 bar
